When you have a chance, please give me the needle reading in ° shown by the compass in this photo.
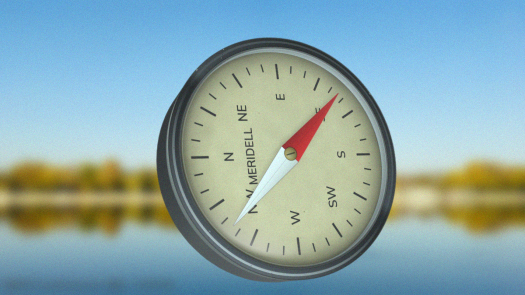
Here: 135 °
